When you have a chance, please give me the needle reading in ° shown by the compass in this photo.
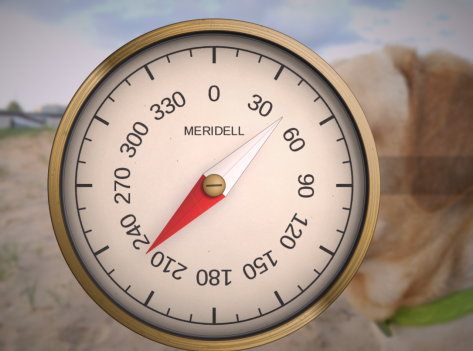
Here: 225 °
